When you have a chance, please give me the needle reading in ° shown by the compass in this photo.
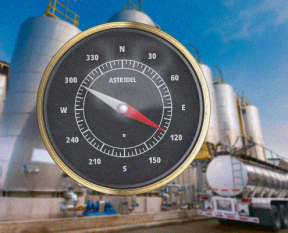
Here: 120 °
